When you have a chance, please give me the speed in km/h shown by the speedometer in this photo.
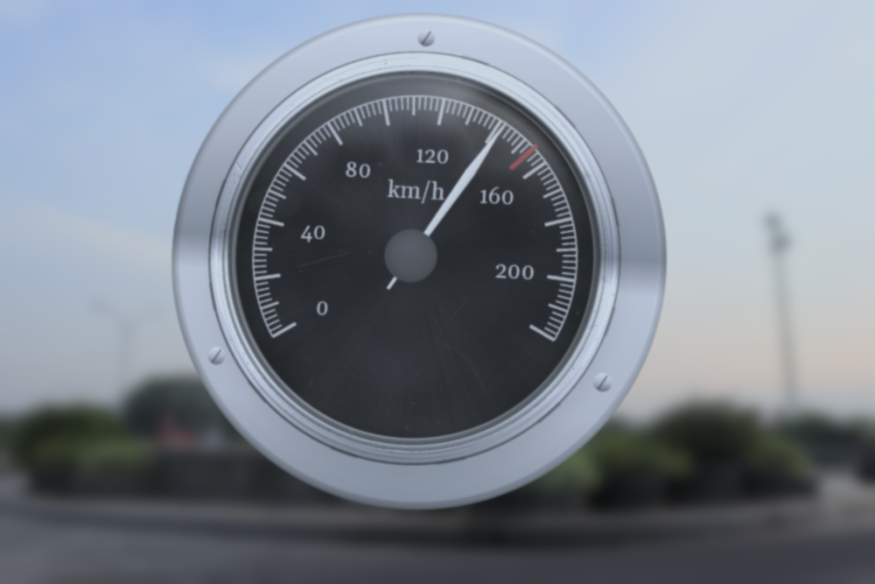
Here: 142 km/h
